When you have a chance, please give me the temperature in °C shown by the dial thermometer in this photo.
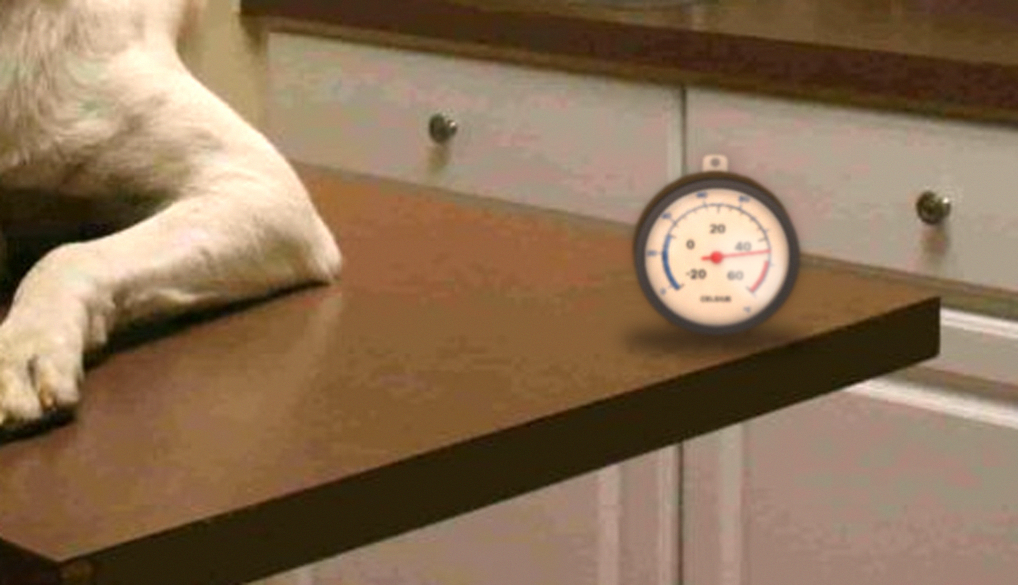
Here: 44 °C
